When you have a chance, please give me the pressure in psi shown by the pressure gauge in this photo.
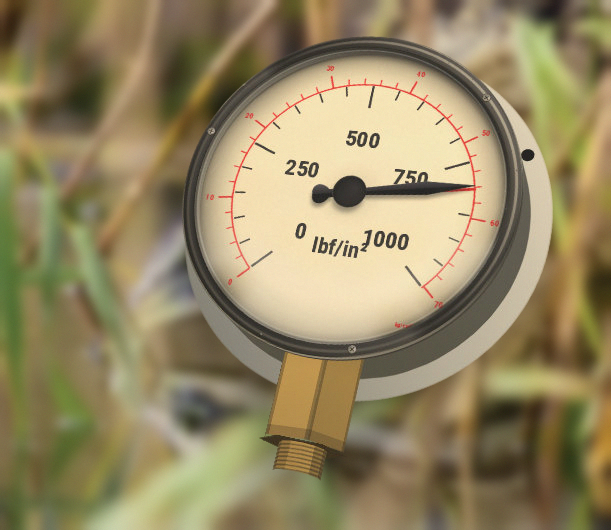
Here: 800 psi
